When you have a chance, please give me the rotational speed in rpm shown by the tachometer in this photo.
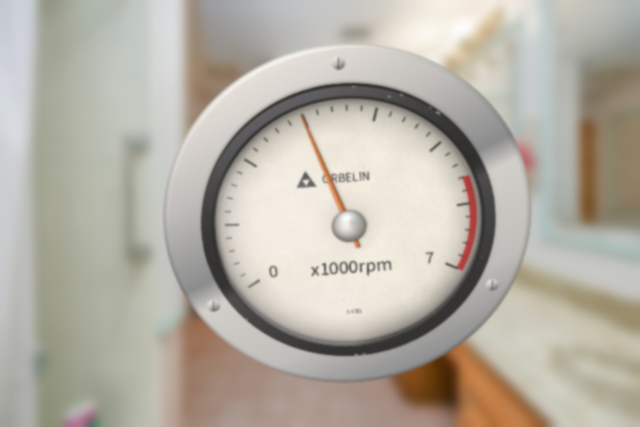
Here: 3000 rpm
